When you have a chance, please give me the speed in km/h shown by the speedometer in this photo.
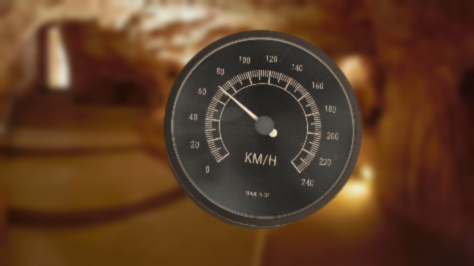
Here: 70 km/h
